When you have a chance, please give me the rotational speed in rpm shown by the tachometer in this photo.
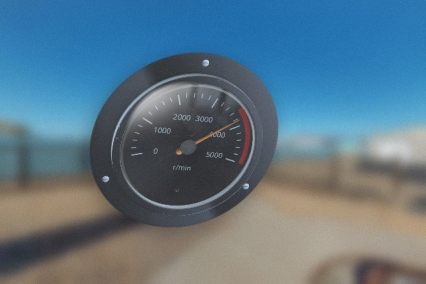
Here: 3800 rpm
